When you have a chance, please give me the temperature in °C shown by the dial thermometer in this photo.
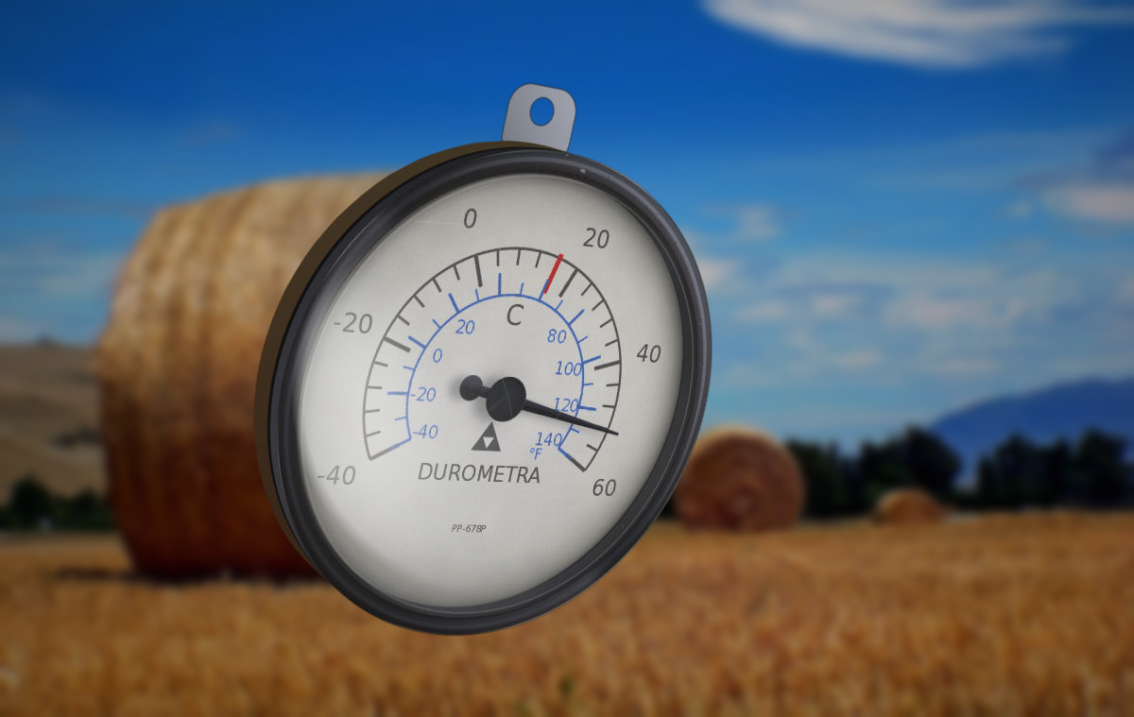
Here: 52 °C
